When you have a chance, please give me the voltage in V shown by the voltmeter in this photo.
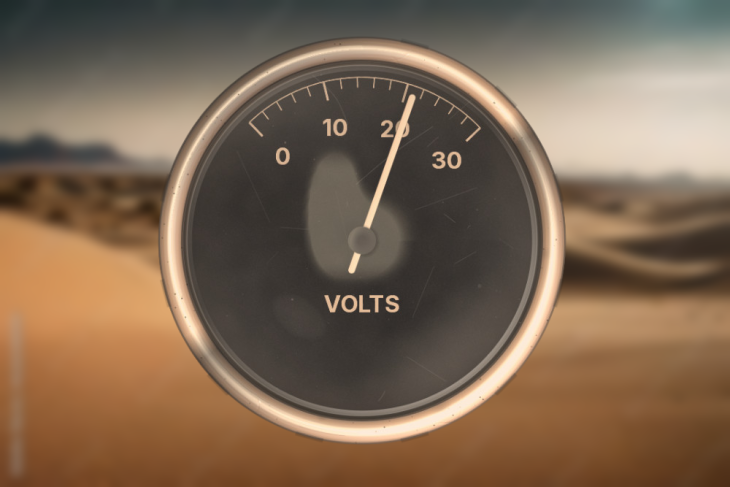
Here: 21 V
